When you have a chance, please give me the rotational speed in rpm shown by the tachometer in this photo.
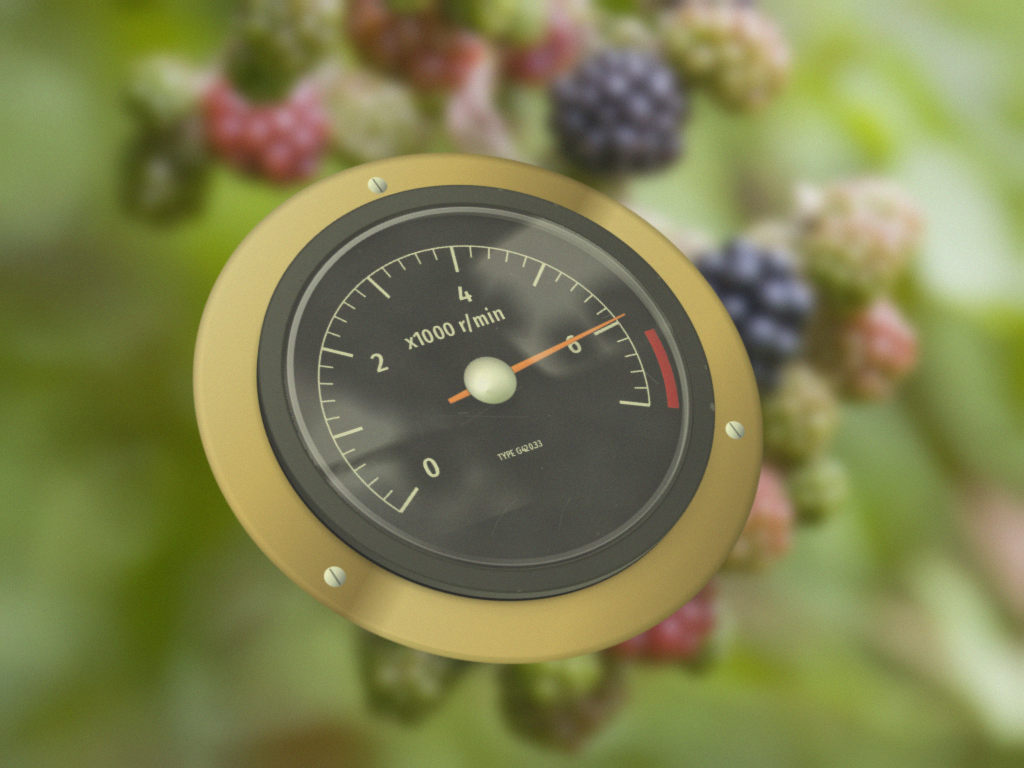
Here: 6000 rpm
